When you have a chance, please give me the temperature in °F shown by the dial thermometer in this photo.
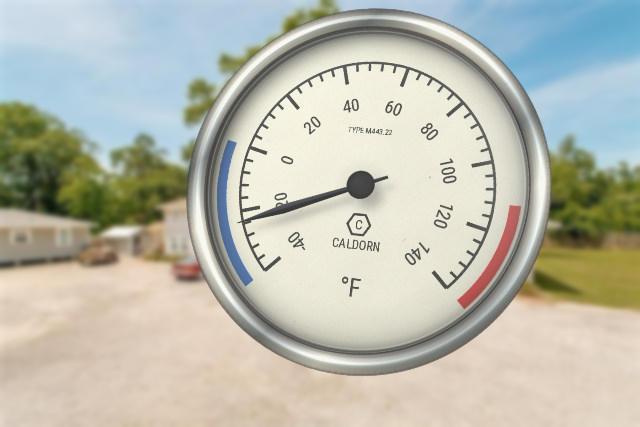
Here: -24 °F
